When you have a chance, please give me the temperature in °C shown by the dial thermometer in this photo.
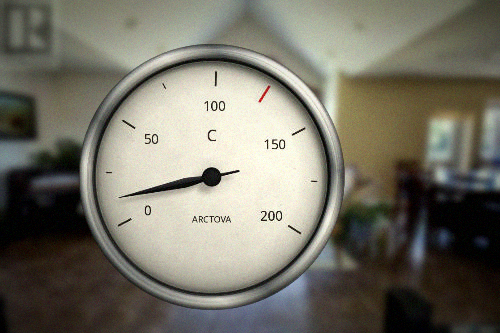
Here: 12.5 °C
